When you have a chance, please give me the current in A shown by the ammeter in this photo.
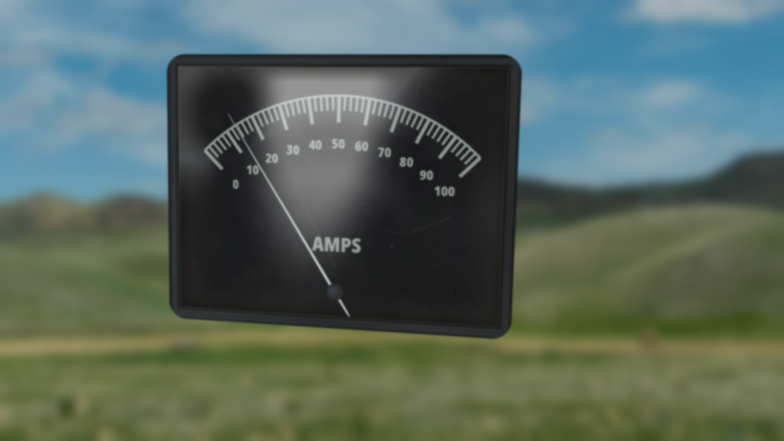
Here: 14 A
